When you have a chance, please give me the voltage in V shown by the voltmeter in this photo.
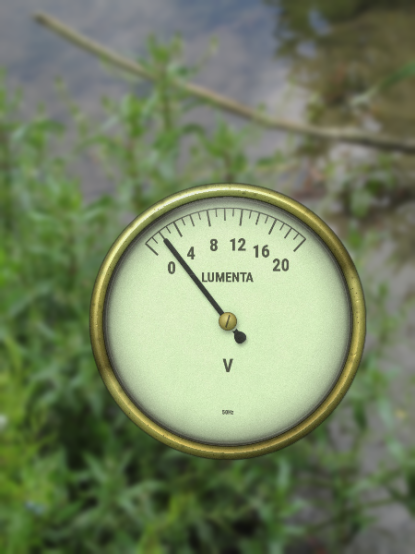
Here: 2 V
